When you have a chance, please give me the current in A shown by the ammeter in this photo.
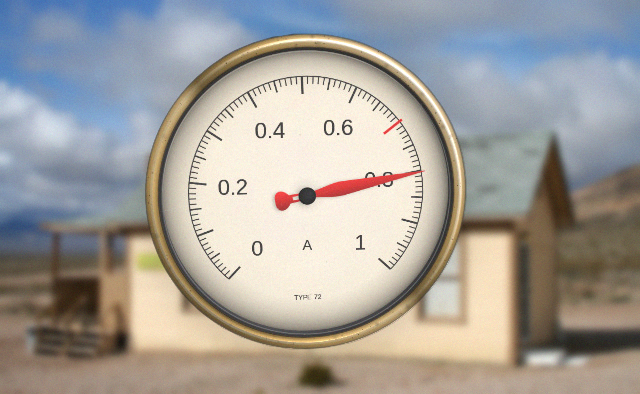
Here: 0.8 A
